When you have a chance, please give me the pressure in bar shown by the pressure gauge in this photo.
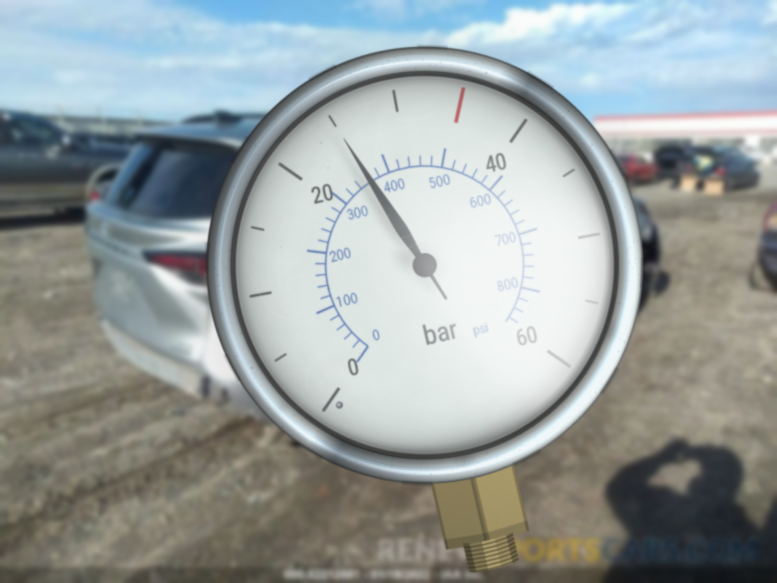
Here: 25 bar
